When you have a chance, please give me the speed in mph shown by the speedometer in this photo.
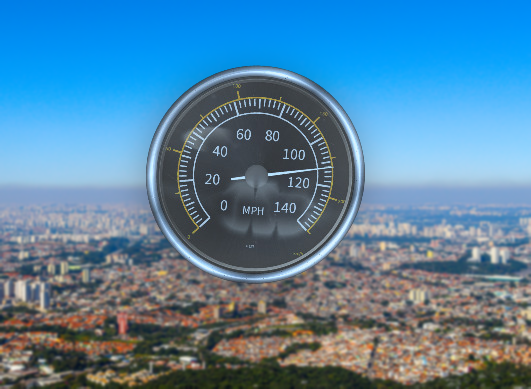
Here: 112 mph
